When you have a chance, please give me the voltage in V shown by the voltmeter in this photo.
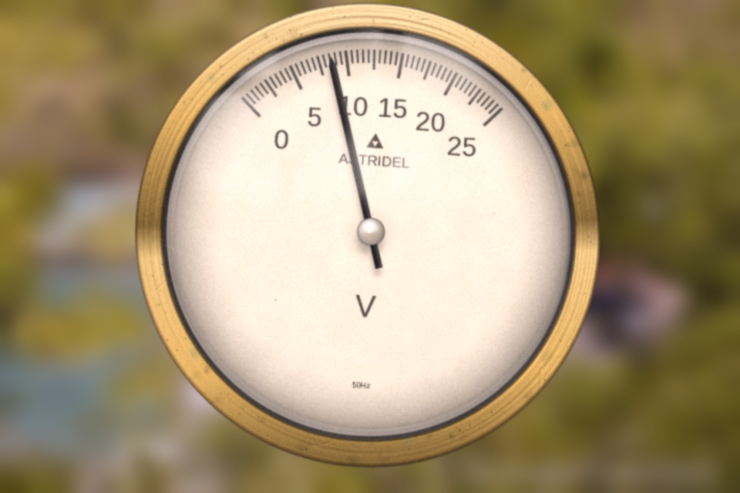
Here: 8.5 V
